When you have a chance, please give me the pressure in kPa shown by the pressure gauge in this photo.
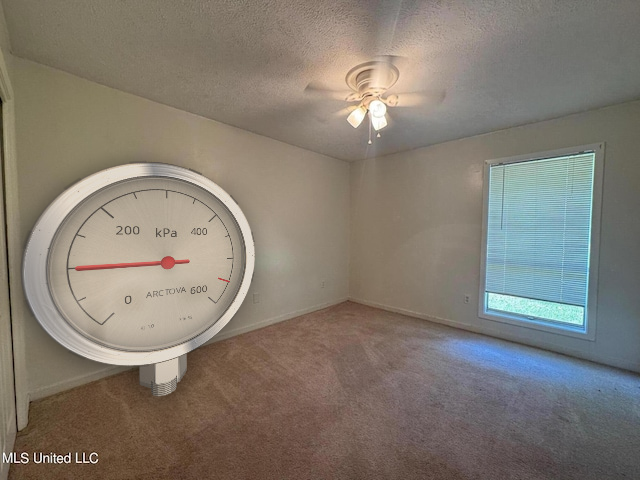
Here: 100 kPa
